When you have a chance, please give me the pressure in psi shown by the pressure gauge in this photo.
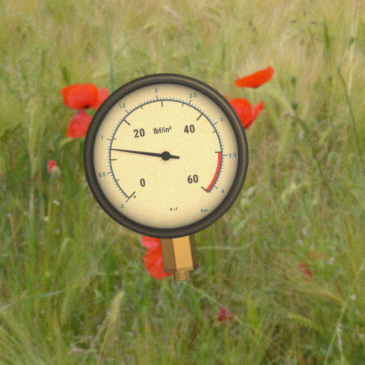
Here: 12.5 psi
